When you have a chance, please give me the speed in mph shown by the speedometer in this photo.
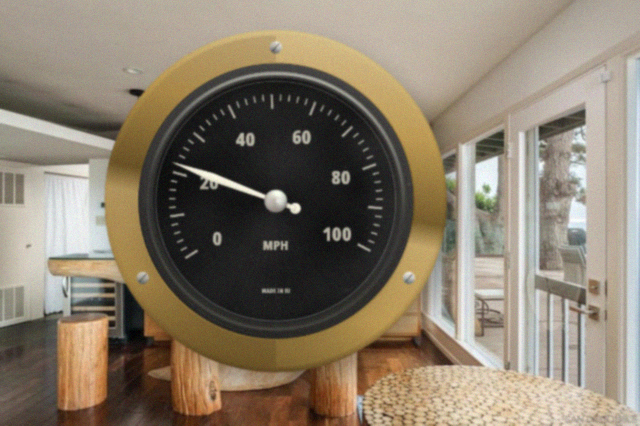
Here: 22 mph
